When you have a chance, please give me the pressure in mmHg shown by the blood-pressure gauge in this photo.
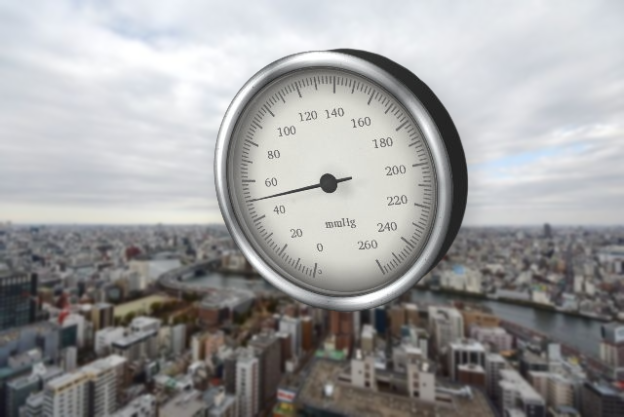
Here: 50 mmHg
